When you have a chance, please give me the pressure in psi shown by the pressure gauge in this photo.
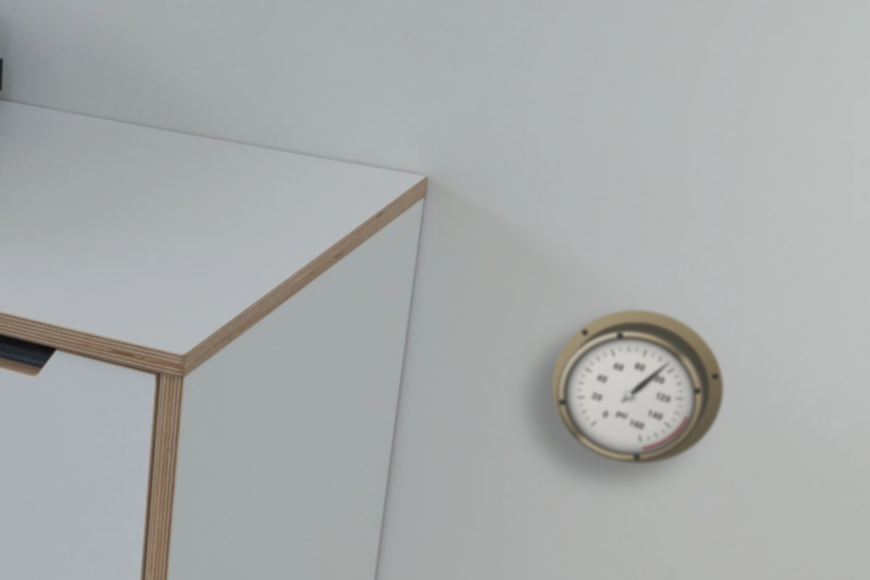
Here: 95 psi
